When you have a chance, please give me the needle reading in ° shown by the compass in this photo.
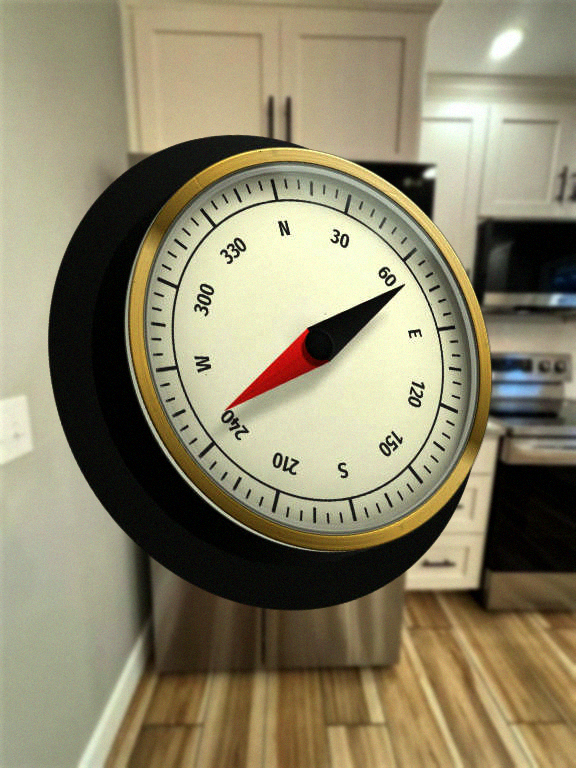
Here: 247.5 °
